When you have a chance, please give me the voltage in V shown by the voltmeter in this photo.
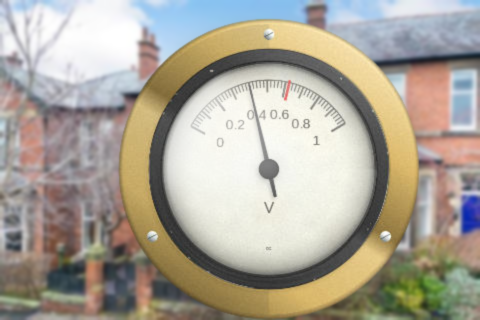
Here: 0.4 V
